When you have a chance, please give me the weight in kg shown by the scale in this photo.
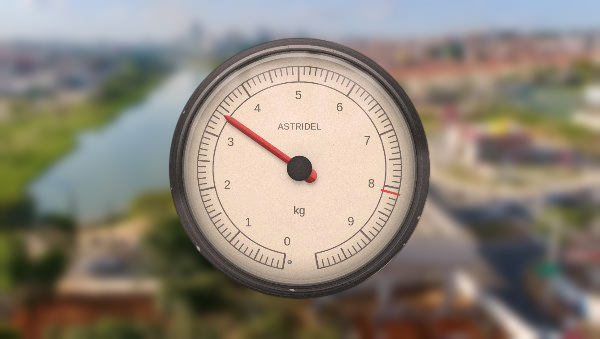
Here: 3.4 kg
